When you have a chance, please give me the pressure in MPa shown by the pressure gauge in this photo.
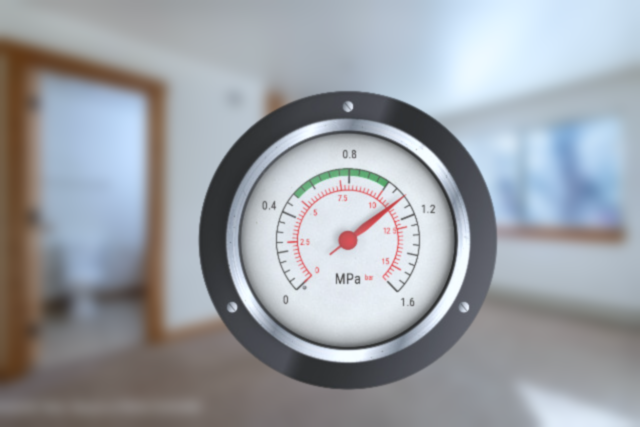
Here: 1.1 MPa
